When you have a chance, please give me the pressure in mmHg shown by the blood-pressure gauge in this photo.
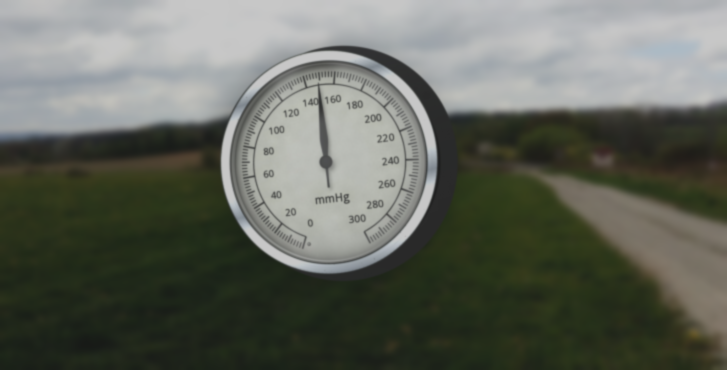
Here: 150 mmHg
